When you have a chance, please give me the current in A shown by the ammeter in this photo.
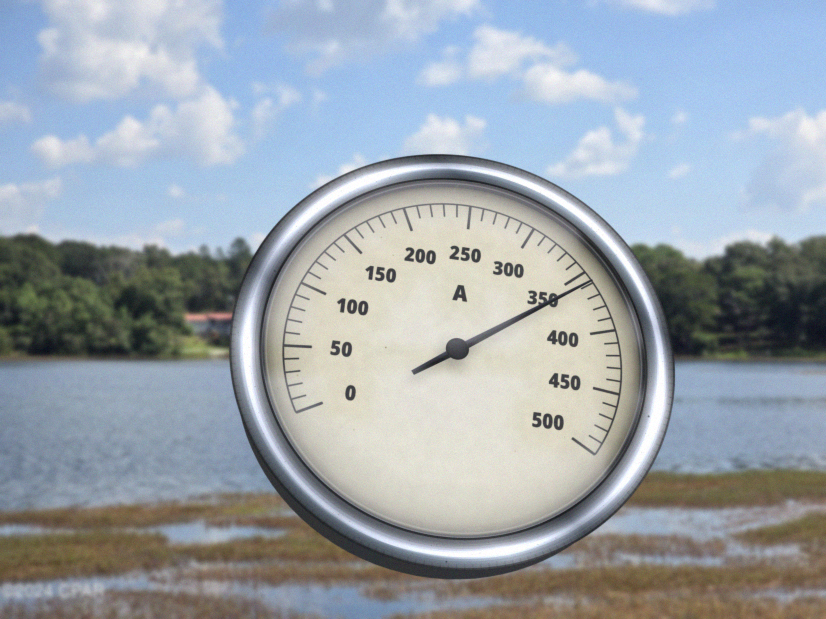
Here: 360 A
